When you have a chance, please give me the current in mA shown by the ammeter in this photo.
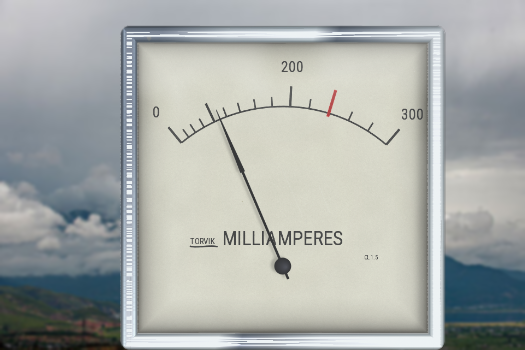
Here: 110 mA
